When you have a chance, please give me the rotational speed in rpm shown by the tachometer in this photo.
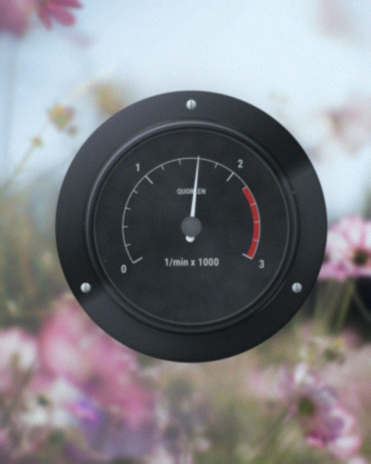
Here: 1600 rpm
